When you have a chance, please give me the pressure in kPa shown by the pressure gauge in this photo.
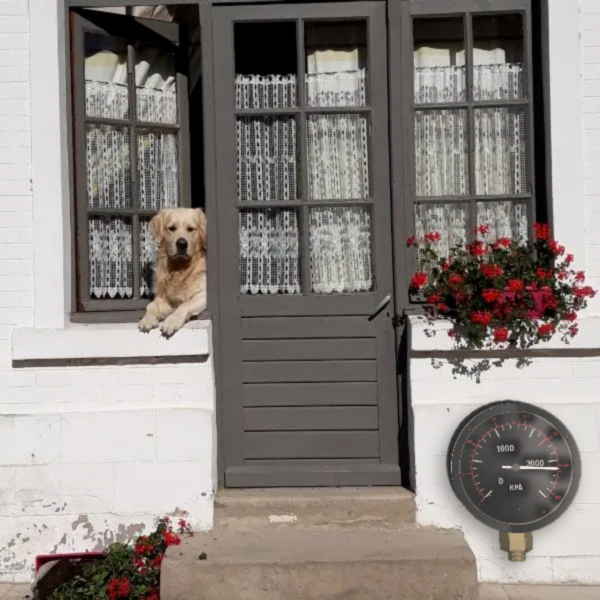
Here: 2100 kPa
